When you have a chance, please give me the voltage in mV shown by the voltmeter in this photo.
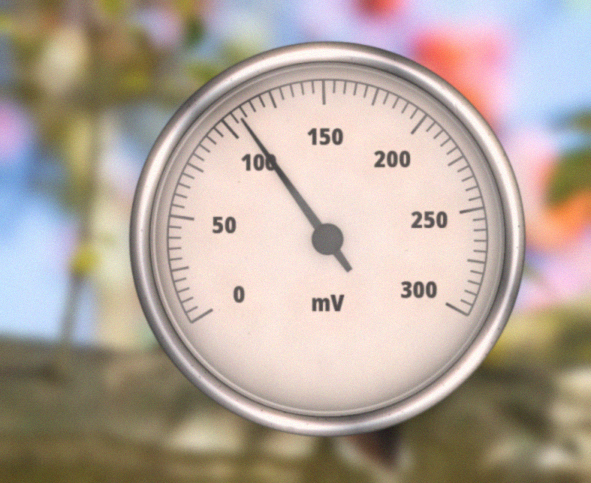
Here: 107.5 mV
